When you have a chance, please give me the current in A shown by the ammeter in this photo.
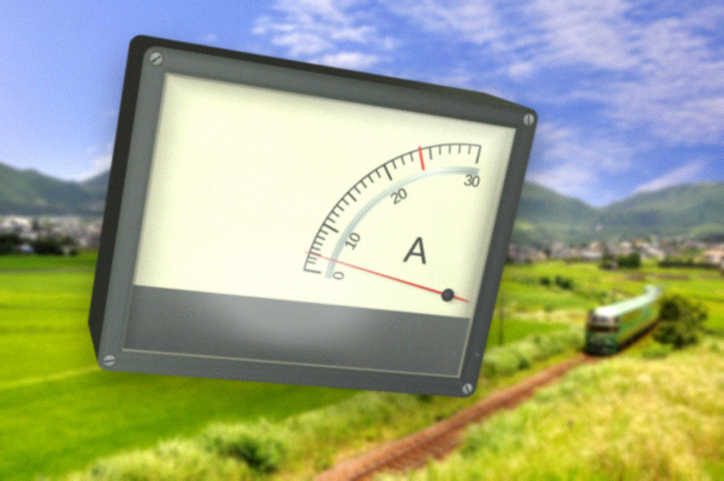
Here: 5 A
